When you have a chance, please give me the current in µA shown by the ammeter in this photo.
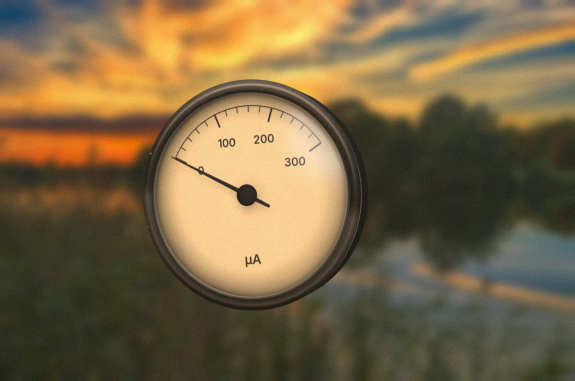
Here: 0 µA
